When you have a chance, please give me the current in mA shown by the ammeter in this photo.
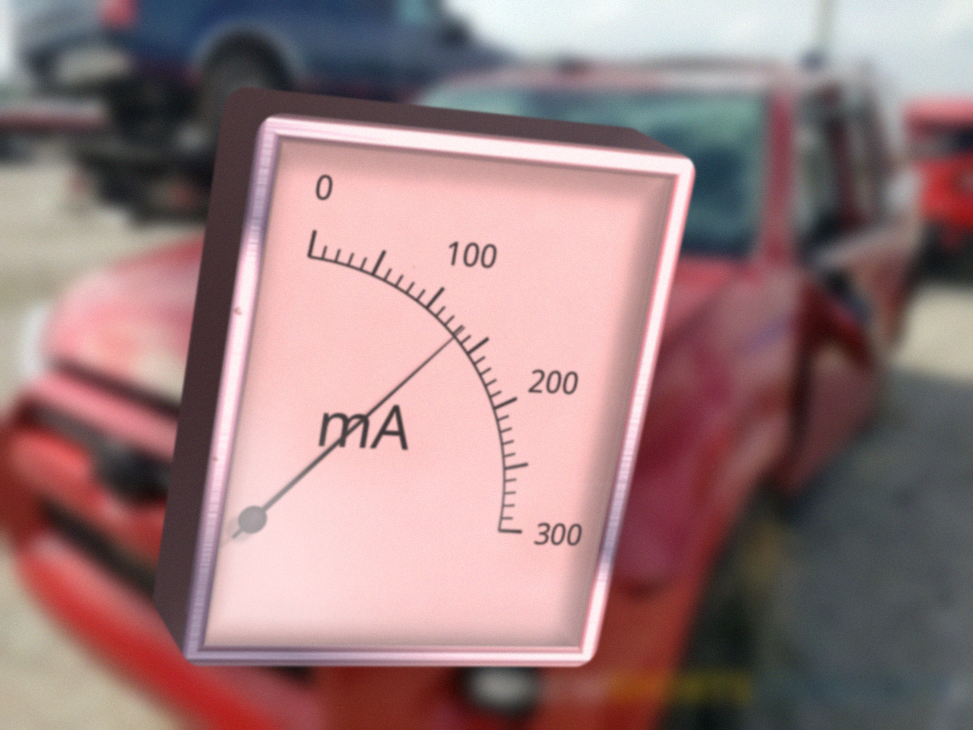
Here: 130 mA
